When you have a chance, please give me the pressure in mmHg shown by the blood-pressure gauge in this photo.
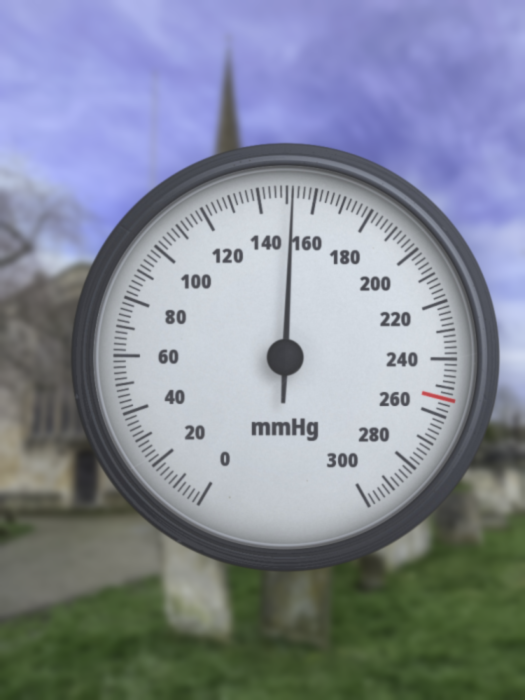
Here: 152 mmHg
